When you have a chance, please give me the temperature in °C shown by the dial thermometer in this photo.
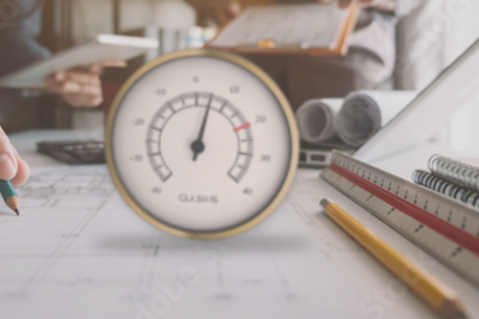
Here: 5 °C
